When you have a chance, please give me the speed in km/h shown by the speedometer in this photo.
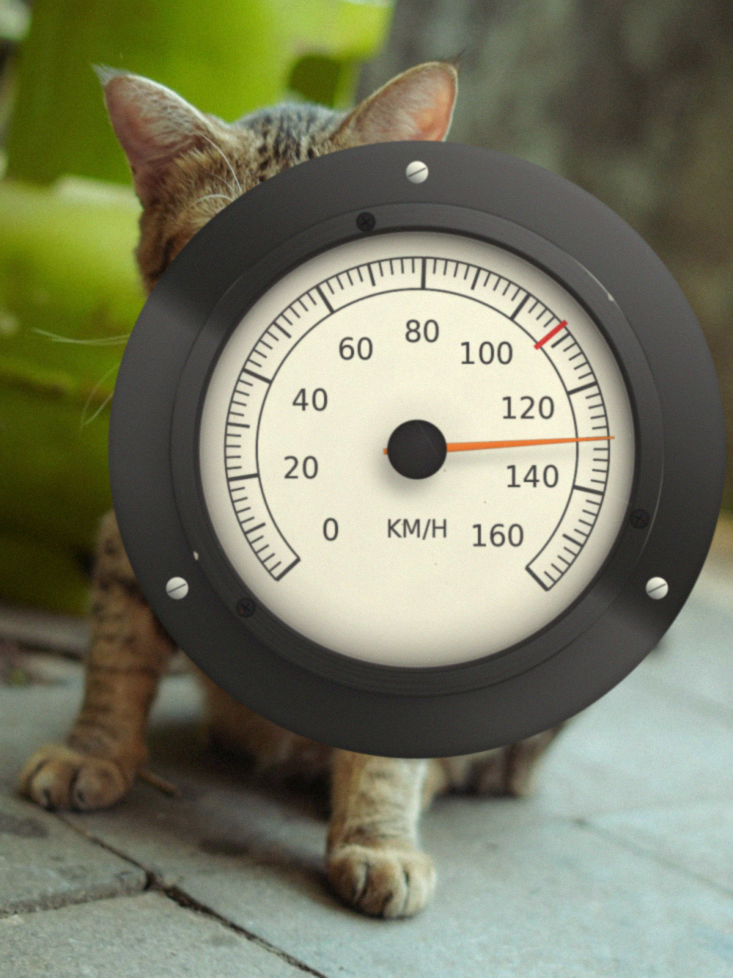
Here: 130 km/h
